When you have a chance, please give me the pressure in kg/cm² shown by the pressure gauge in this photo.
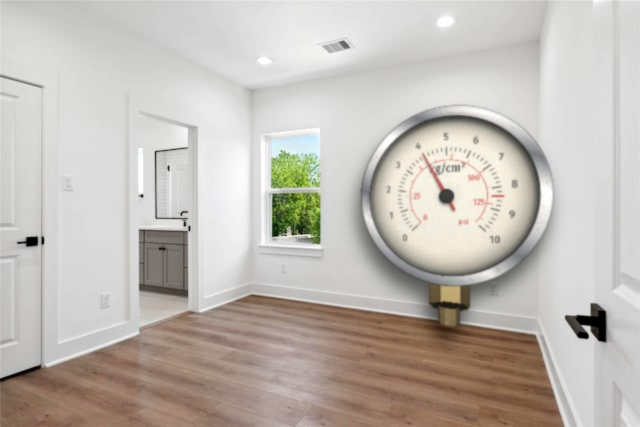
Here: 4 kg/cm²
